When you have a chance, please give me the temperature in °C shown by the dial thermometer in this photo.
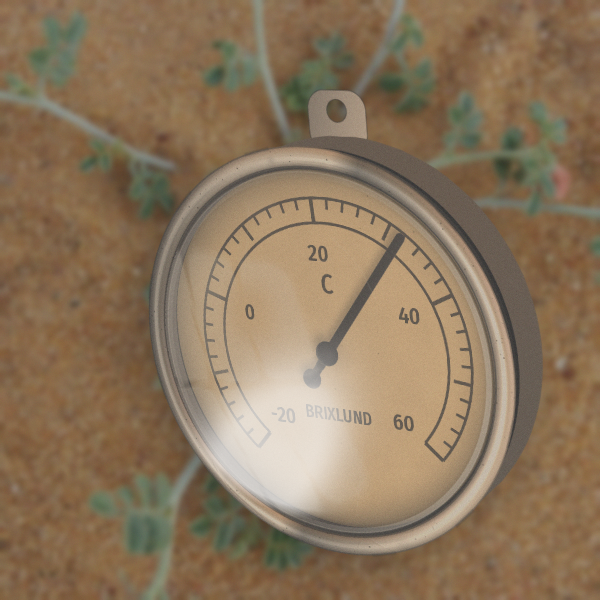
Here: 32 °C
